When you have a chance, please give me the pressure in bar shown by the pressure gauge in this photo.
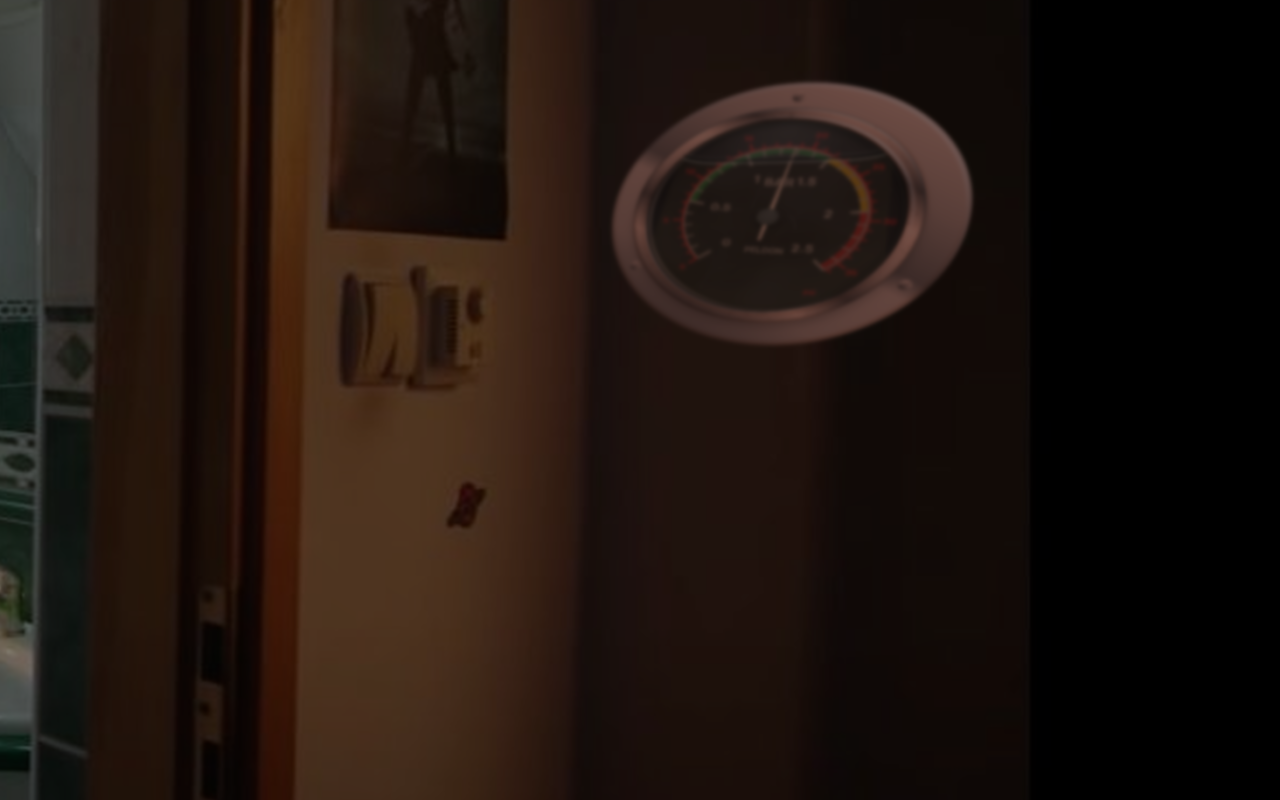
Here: 1.3 bar
